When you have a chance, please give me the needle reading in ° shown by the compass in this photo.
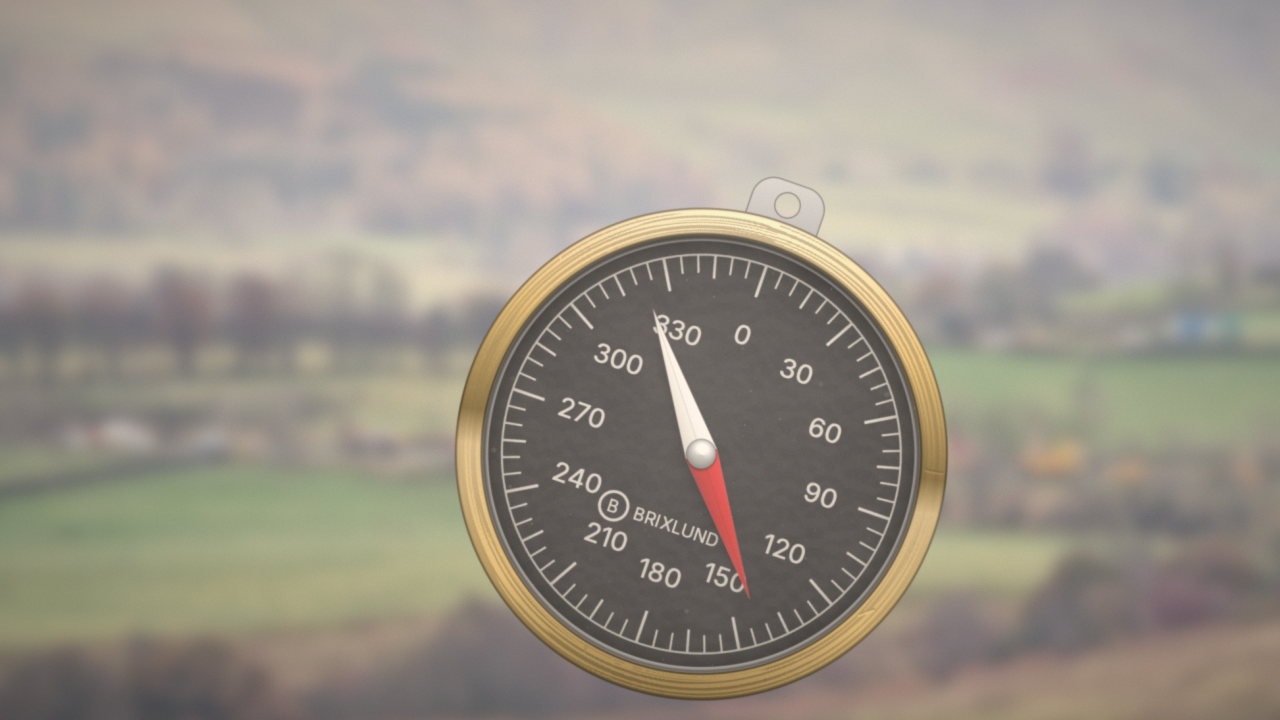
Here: 142.5 °
